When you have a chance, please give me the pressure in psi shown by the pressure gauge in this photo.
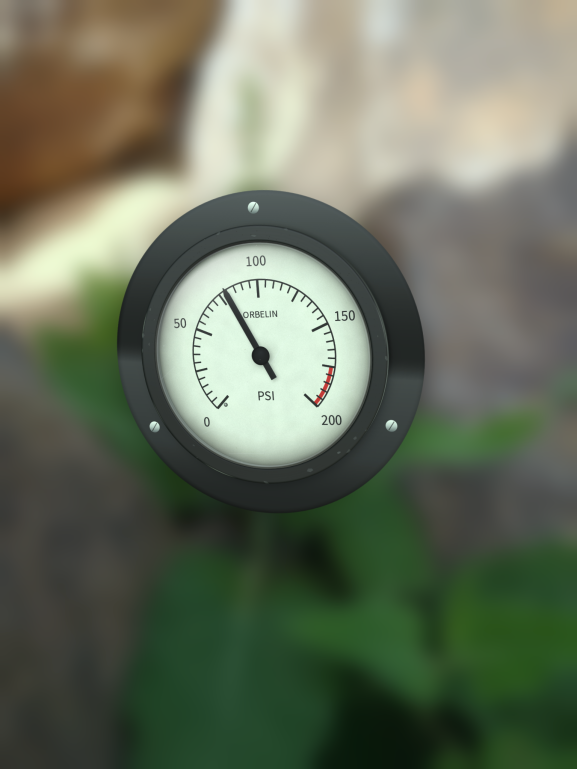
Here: 80 psi
